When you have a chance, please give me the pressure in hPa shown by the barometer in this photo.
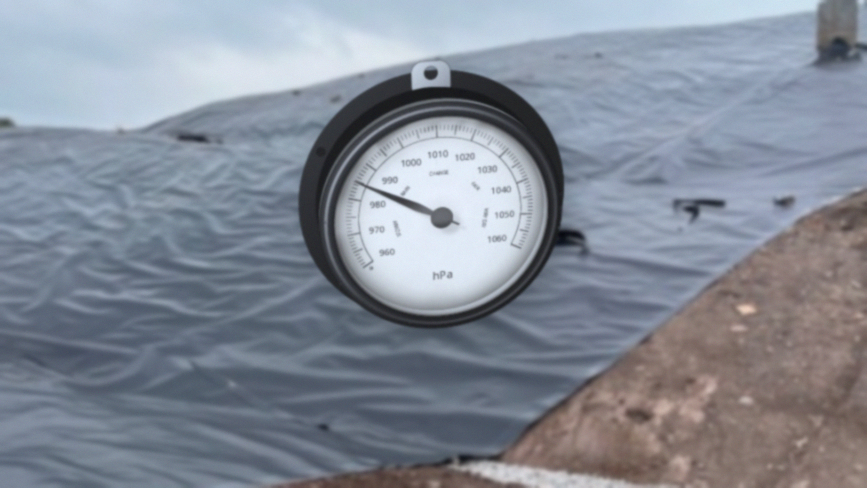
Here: 985 hPa
